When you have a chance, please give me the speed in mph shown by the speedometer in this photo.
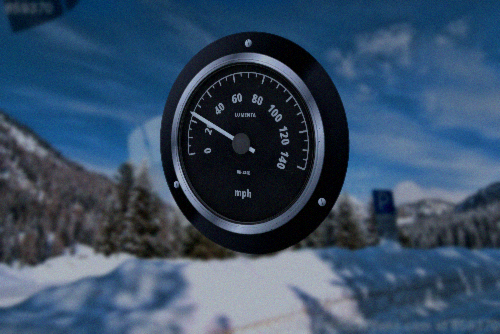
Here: 25 mph
